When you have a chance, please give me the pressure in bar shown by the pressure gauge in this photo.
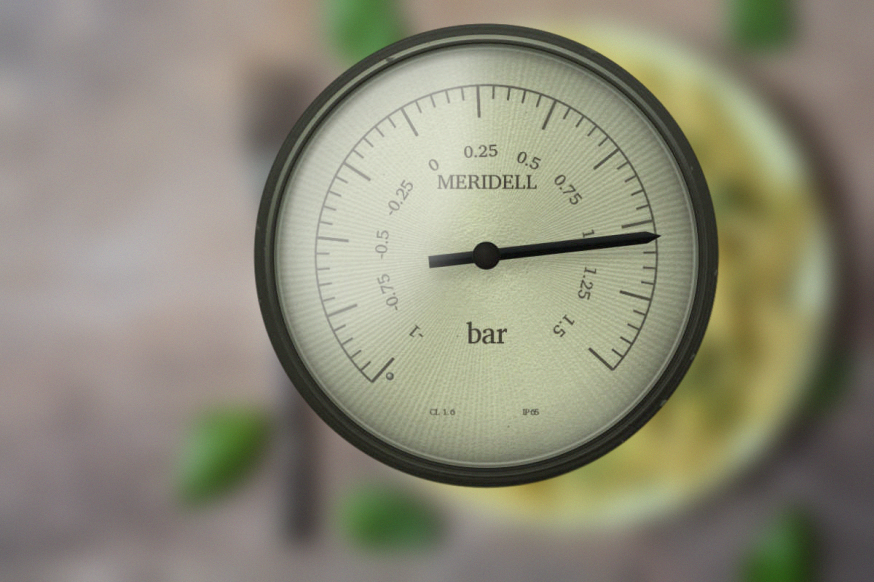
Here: 1.05 bar
